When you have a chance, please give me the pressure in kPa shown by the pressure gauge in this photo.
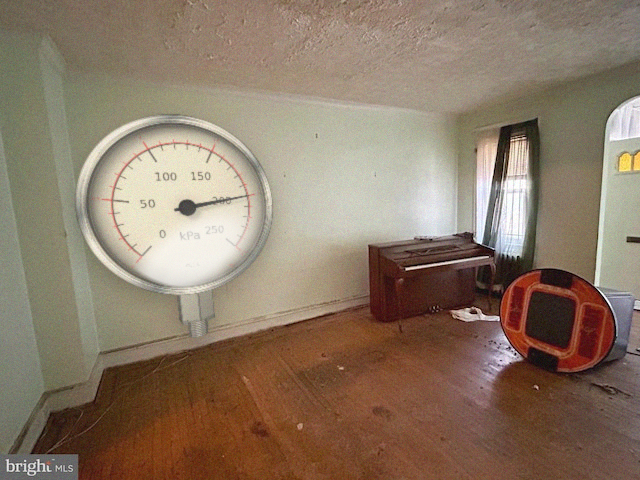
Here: 200 kPa
